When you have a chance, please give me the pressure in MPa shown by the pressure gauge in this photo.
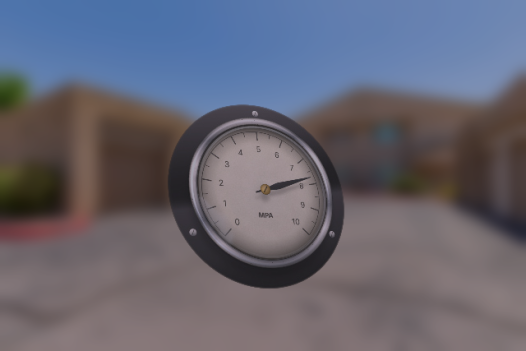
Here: 7.75 MPa
